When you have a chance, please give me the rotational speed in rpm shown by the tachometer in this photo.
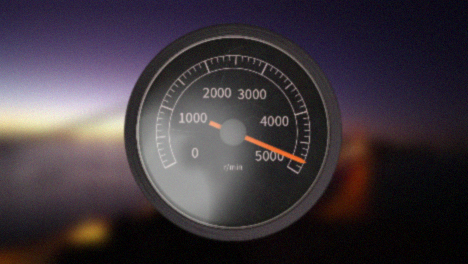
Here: 4800 rpm
